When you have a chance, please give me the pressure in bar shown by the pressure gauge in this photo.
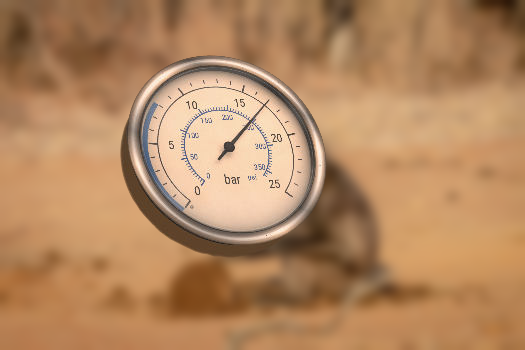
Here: 17 bar
